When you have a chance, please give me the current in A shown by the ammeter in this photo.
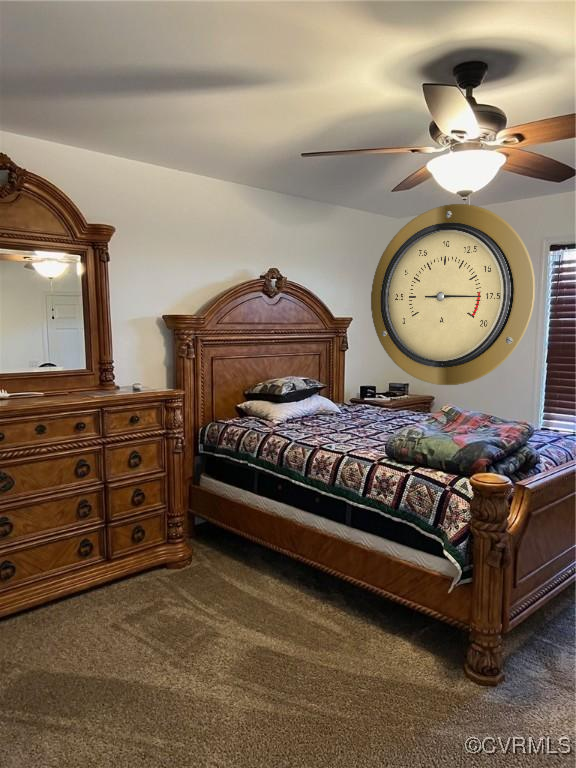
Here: 17.5 A
